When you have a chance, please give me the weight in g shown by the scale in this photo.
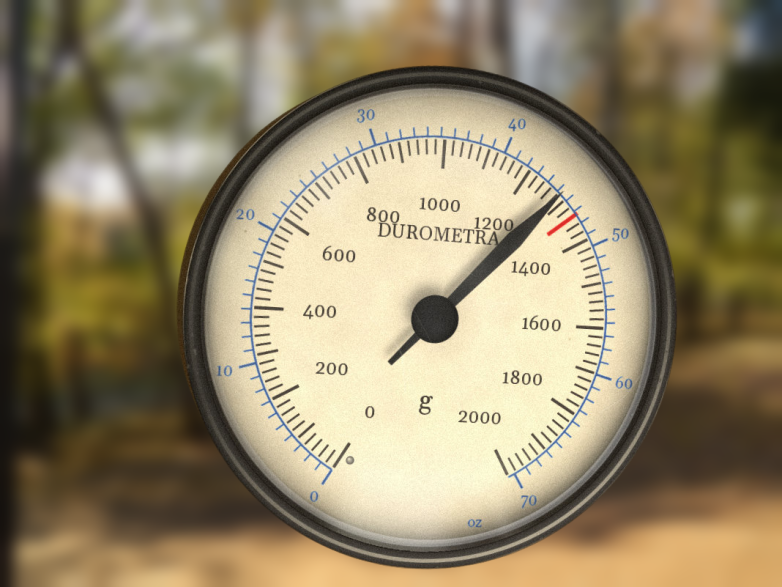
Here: 1280 g
